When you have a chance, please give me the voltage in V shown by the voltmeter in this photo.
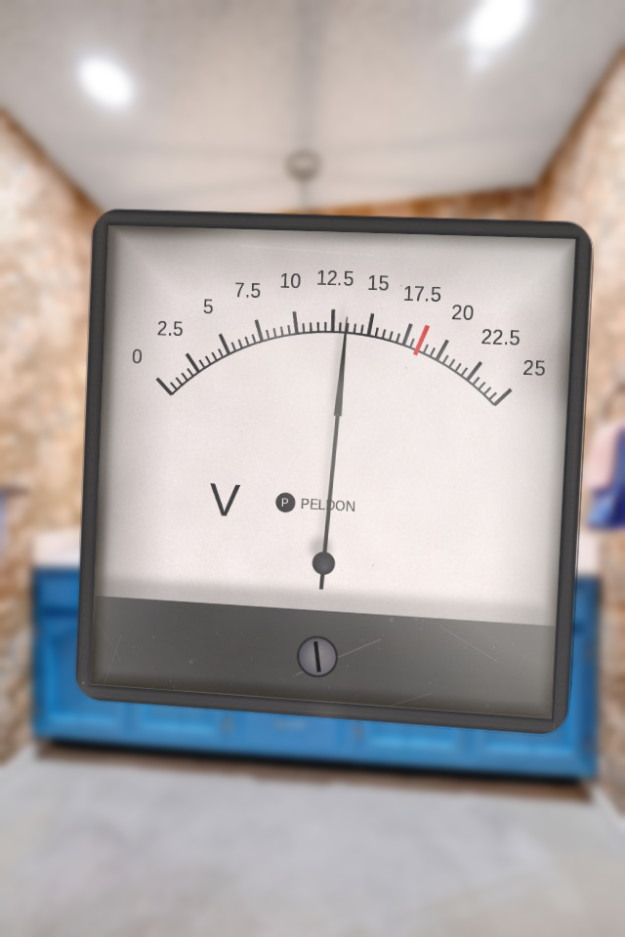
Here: 13.5 V
